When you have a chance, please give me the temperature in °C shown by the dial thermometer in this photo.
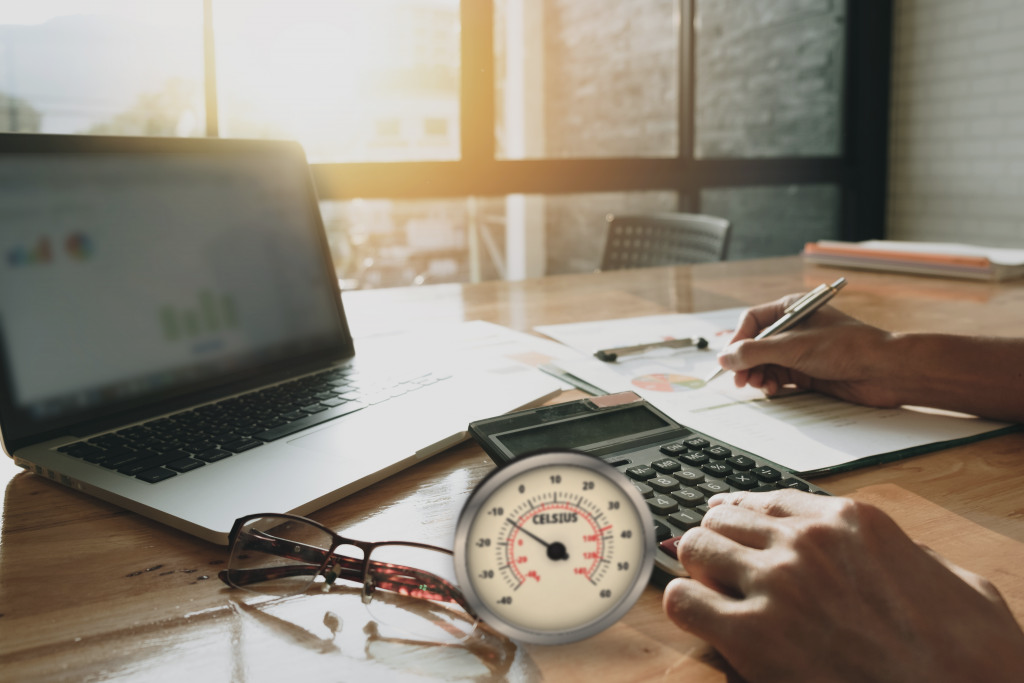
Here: -10 °C
